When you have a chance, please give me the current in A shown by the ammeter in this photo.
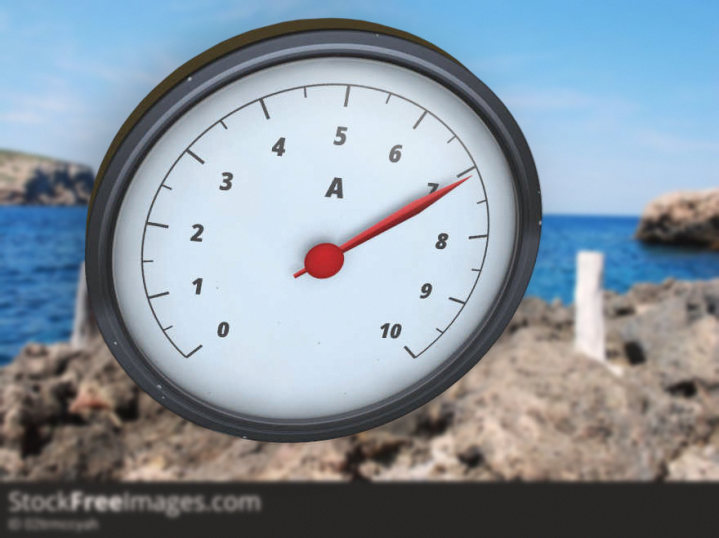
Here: 7 A
